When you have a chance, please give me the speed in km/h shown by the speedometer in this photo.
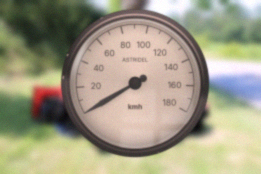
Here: 0 km/h
